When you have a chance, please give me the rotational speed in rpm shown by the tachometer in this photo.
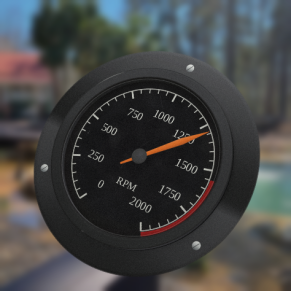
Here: 1300 rpm
